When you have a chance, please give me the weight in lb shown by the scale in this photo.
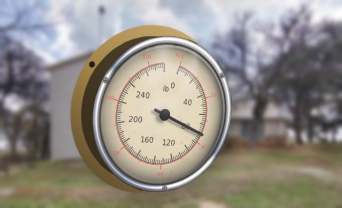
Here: 80 lb
